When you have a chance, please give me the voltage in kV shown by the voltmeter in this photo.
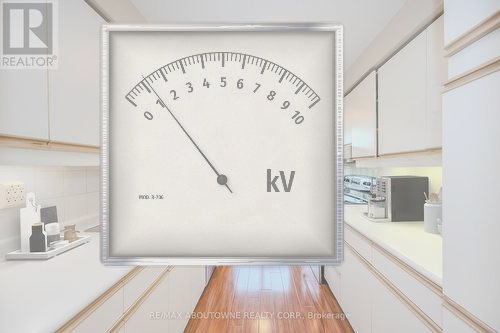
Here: 1.2 kV
